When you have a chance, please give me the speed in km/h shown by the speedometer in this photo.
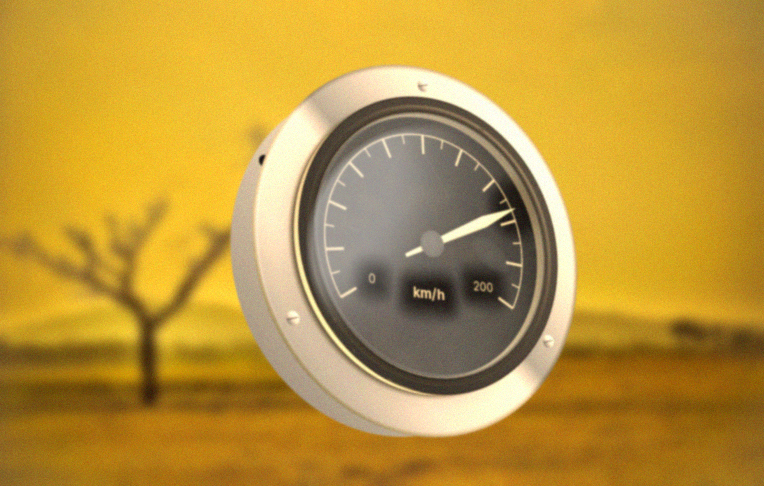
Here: 155 km/h
